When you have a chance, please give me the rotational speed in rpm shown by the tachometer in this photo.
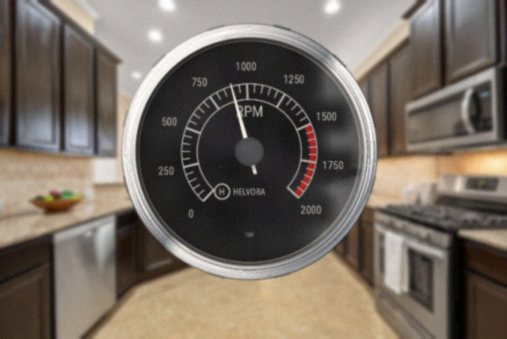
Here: 900 rpm
